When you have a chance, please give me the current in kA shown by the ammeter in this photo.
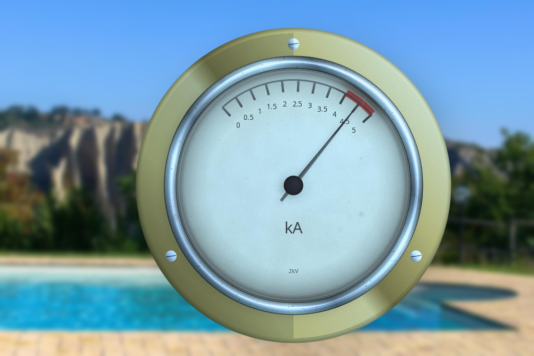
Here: 4.5 kA
